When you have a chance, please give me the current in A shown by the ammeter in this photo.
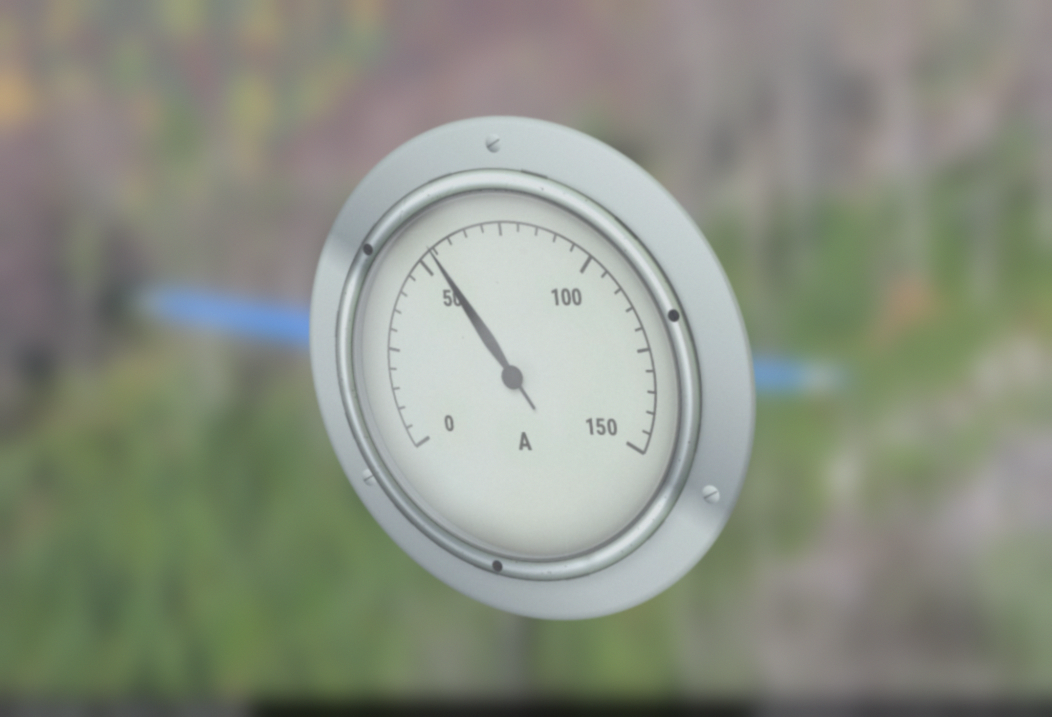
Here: 55 A
